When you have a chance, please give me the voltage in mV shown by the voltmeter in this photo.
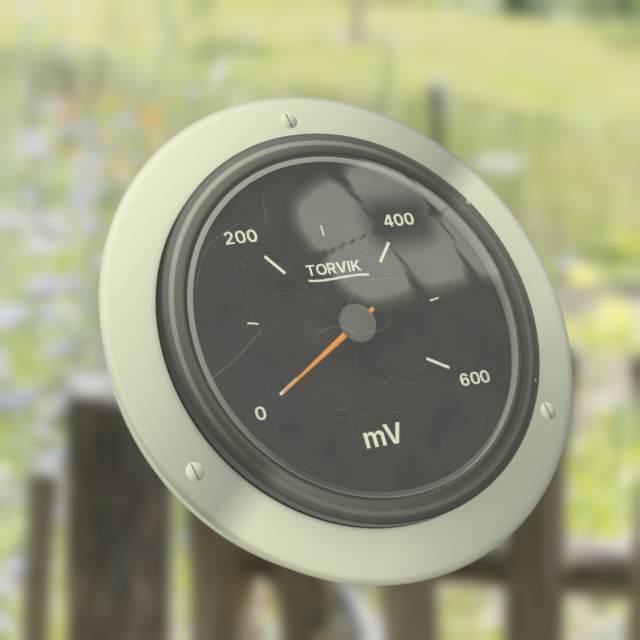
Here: 0 mV
